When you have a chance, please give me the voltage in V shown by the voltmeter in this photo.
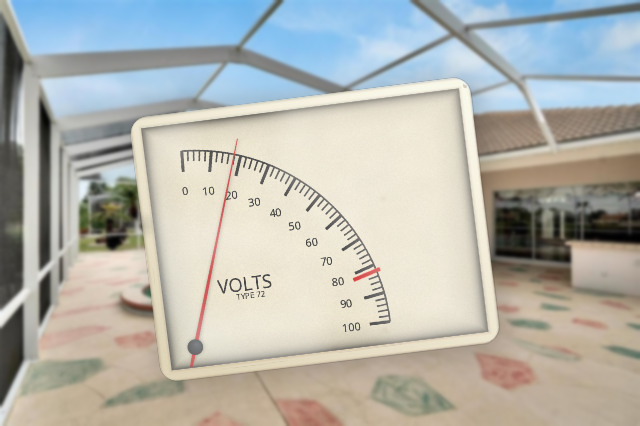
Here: 18 V
